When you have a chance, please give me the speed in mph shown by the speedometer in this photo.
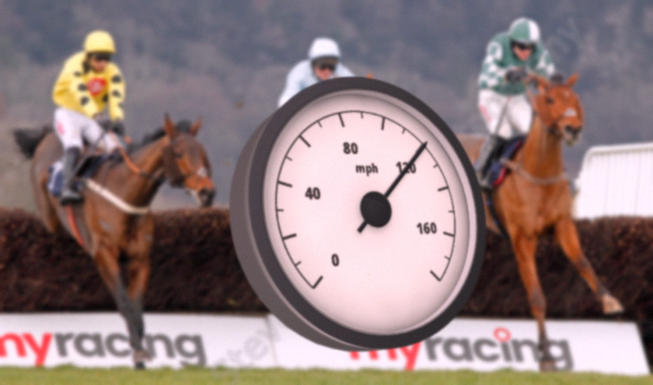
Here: 120 mph
